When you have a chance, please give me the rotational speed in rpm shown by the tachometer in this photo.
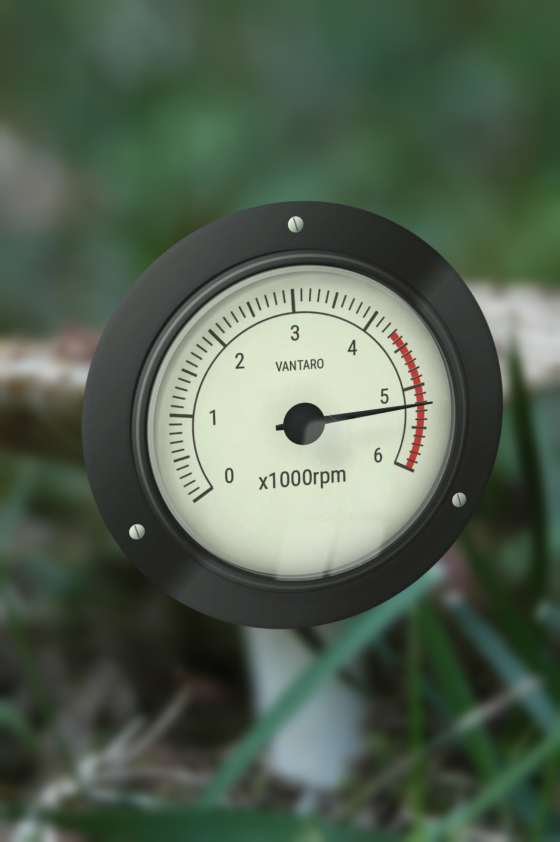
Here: 5200 rpm
